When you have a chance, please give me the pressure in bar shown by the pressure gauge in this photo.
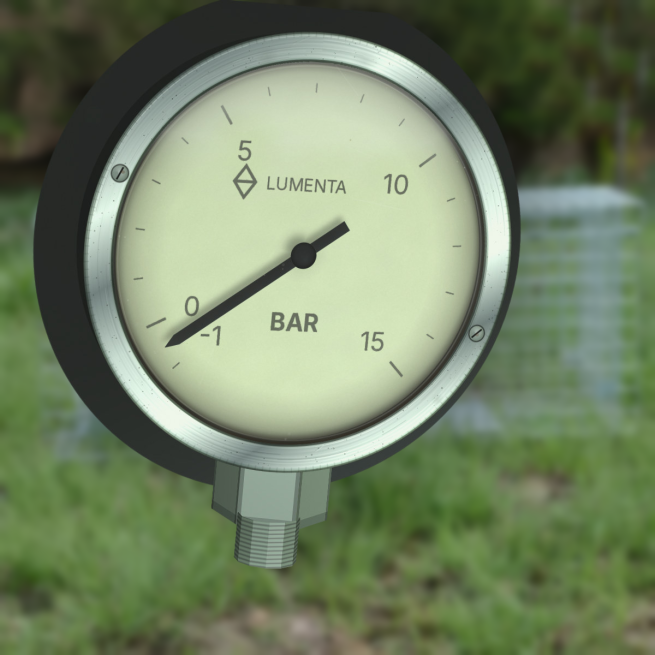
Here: -0.5 bar
